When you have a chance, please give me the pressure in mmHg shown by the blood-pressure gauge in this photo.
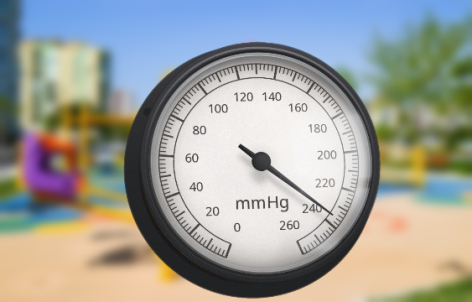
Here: 236 mmHg
